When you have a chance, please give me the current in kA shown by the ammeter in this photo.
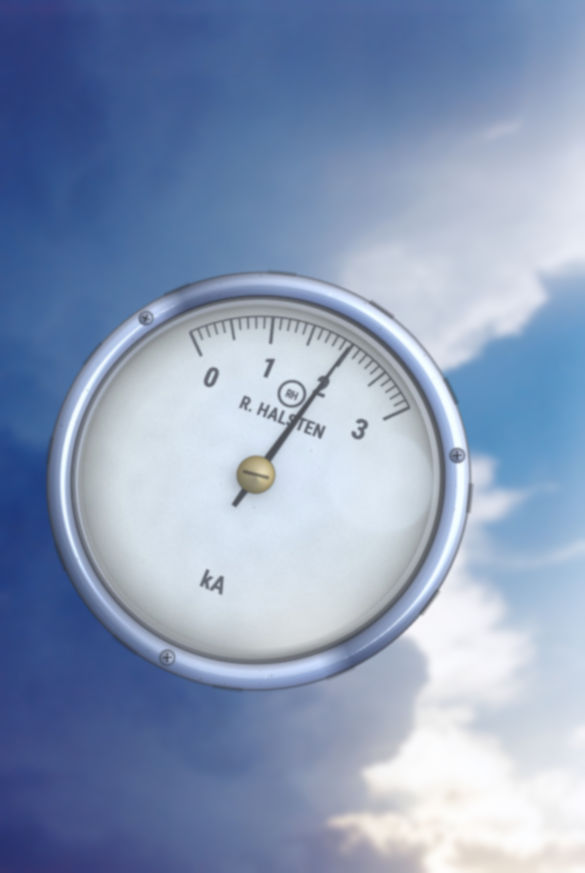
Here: 2 kA
